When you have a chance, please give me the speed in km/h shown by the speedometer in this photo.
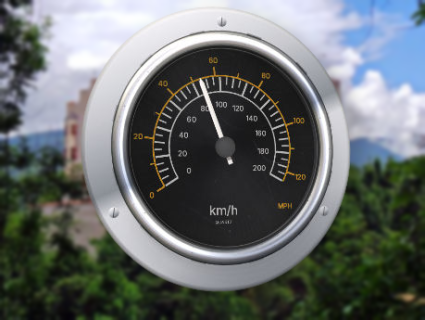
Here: 85 km/h
